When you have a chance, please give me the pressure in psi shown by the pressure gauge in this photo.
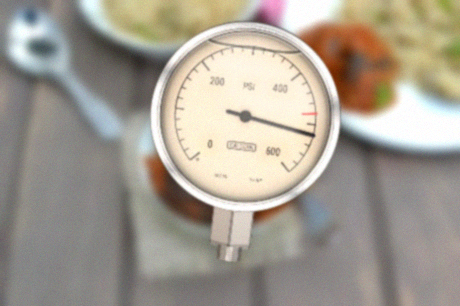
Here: 520 psi
